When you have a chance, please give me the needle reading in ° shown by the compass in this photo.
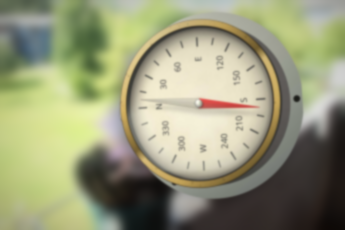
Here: 187.5 °
